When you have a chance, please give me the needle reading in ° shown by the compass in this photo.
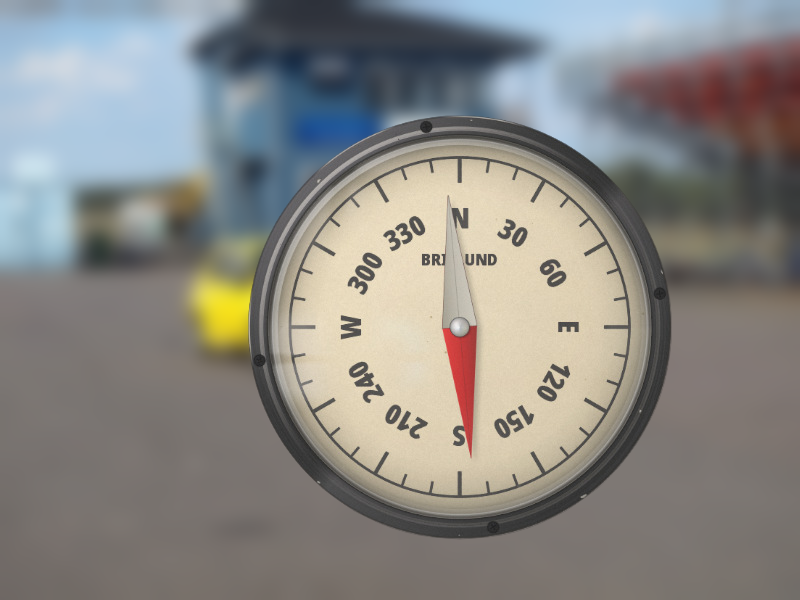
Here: 175 °
